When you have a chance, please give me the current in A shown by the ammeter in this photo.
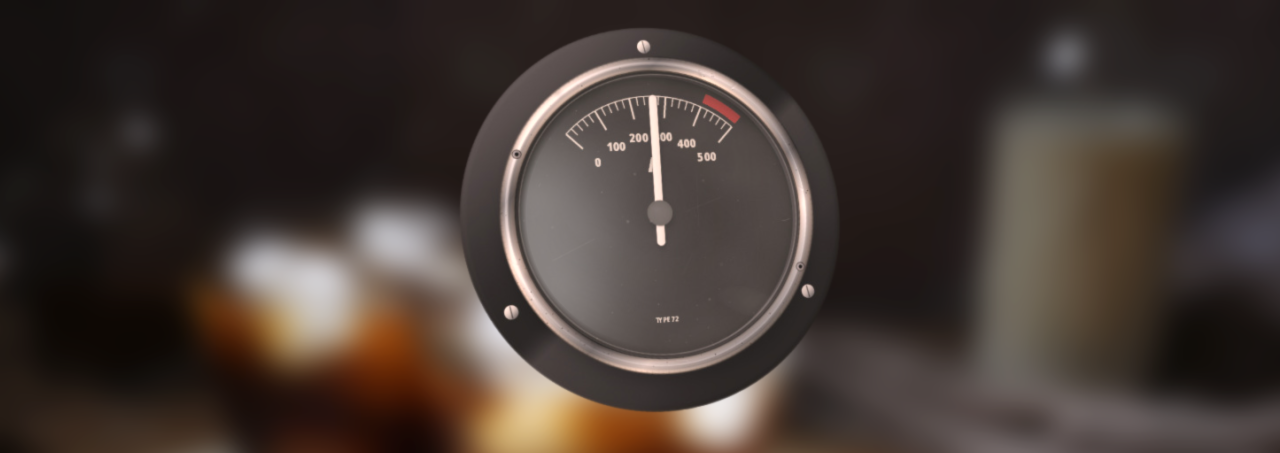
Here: 260 A
